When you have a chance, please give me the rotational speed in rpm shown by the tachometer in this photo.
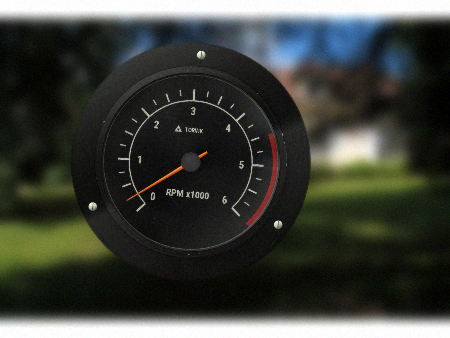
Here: 250 rpm
